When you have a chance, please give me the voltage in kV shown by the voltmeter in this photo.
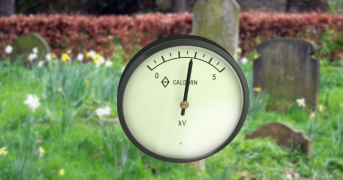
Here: 2.75 kV
